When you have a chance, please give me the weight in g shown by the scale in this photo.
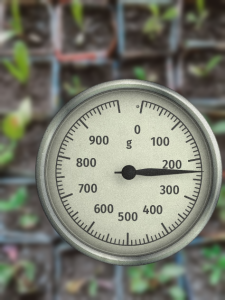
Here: 230 g
